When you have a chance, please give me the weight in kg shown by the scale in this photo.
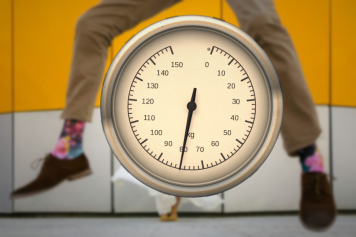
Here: 80 kg
